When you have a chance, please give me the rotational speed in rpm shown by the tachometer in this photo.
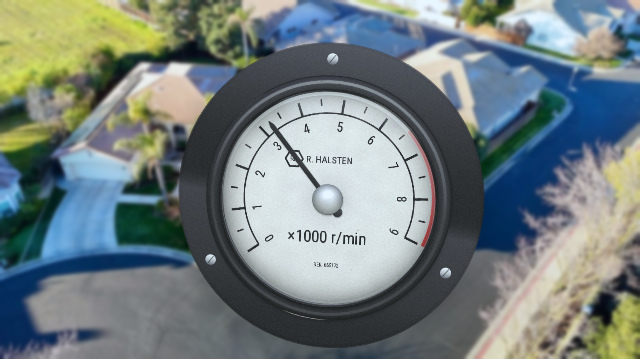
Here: 3250 rpm
